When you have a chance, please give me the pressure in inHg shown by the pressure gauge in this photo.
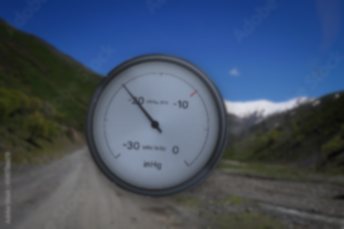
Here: -20 inHg
